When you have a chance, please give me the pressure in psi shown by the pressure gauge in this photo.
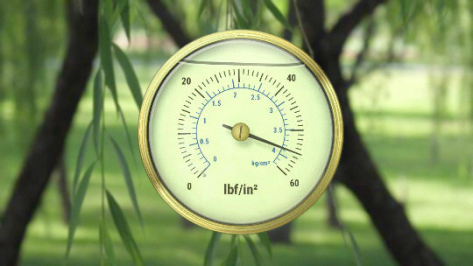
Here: 55 psi
